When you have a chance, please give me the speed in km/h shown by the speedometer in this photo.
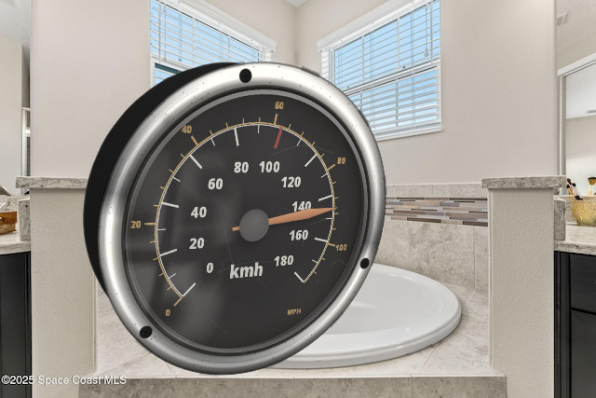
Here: 145 km/h
